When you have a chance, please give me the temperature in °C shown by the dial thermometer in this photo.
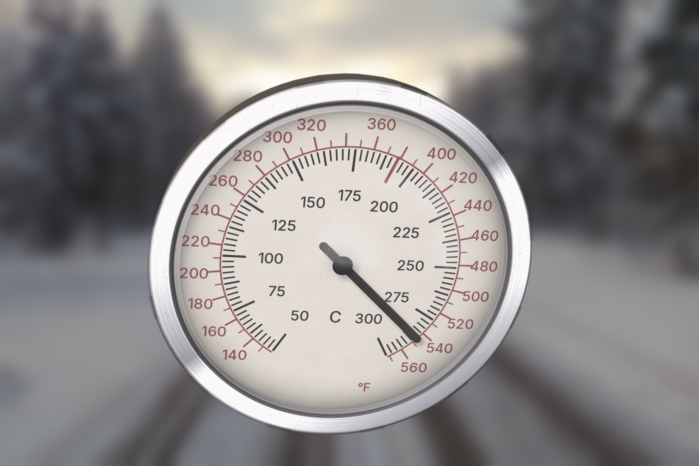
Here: 285 °C
